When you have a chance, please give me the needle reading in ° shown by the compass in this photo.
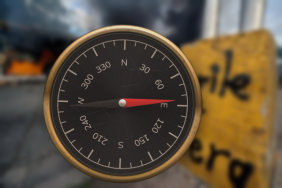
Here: 85 °
